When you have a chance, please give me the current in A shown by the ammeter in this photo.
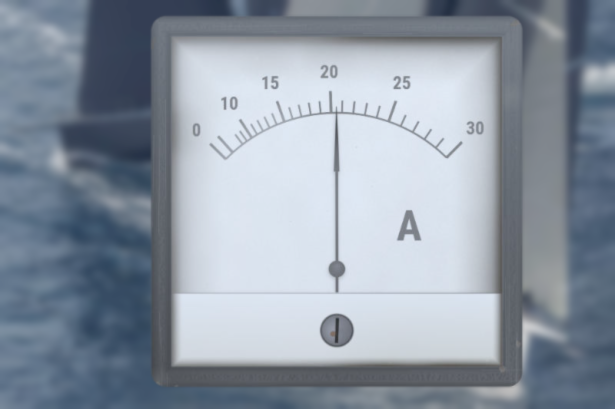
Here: 20.5 A
